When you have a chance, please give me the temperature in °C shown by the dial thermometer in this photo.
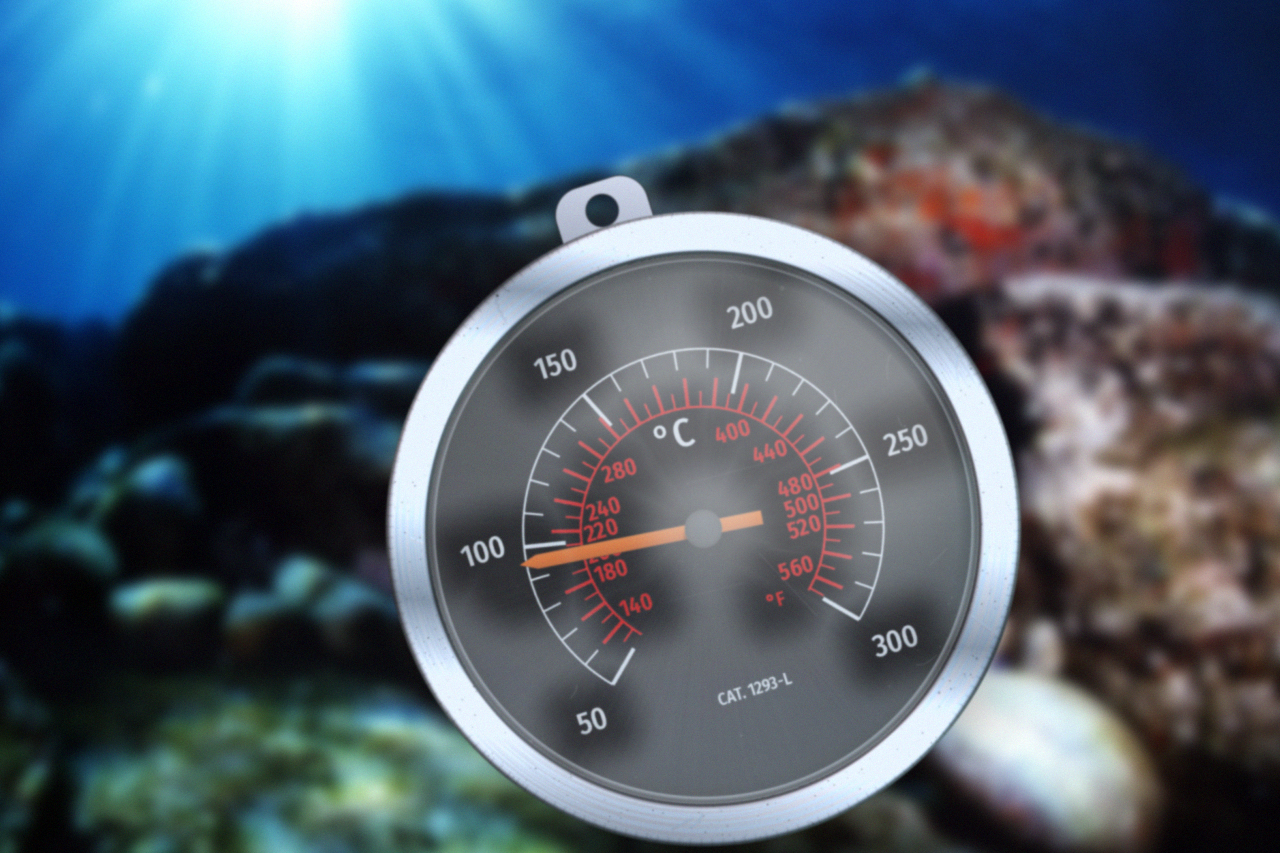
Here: 95 °C
